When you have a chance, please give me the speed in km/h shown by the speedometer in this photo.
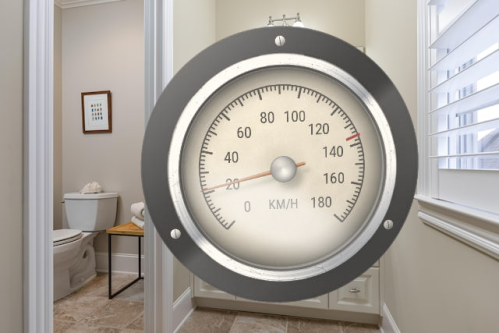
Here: 22 km/h
